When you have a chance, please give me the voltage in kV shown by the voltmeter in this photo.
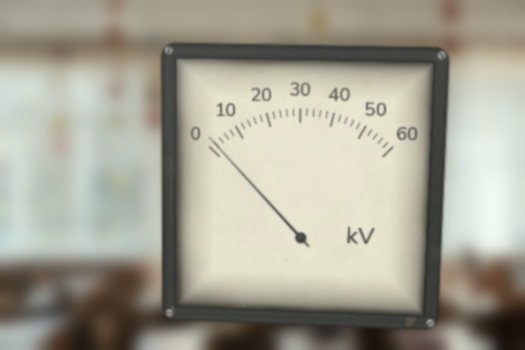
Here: 2 kV
